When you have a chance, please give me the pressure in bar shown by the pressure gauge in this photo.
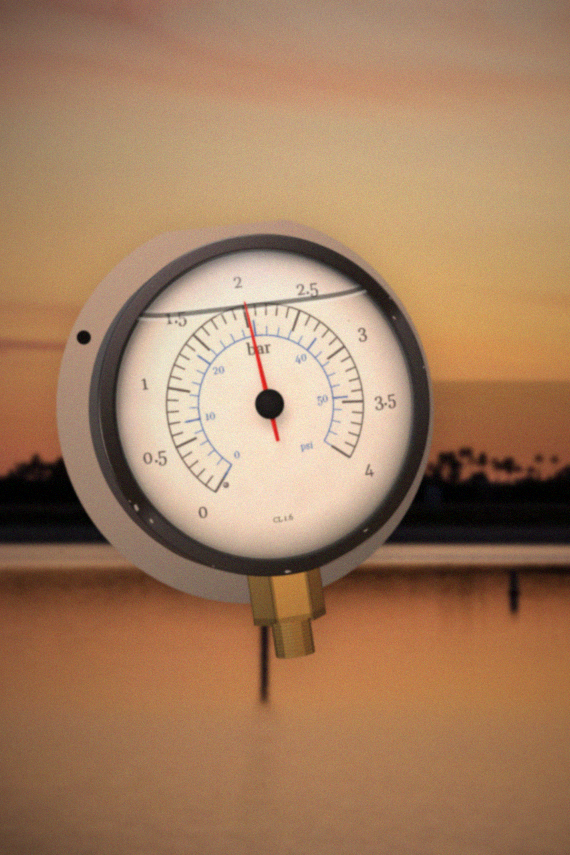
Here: 2 bar
